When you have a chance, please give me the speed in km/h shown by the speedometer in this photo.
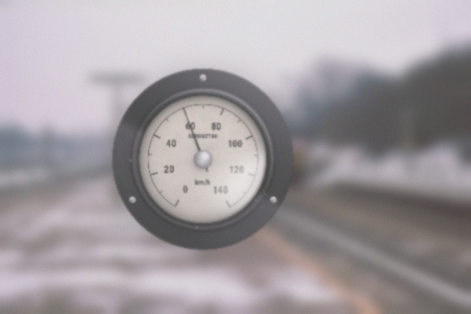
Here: 60 km/h
